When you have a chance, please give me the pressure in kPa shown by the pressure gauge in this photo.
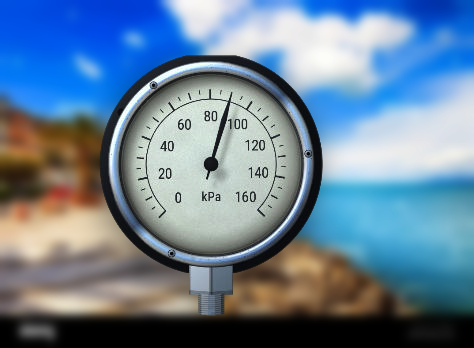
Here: 90 kPa
